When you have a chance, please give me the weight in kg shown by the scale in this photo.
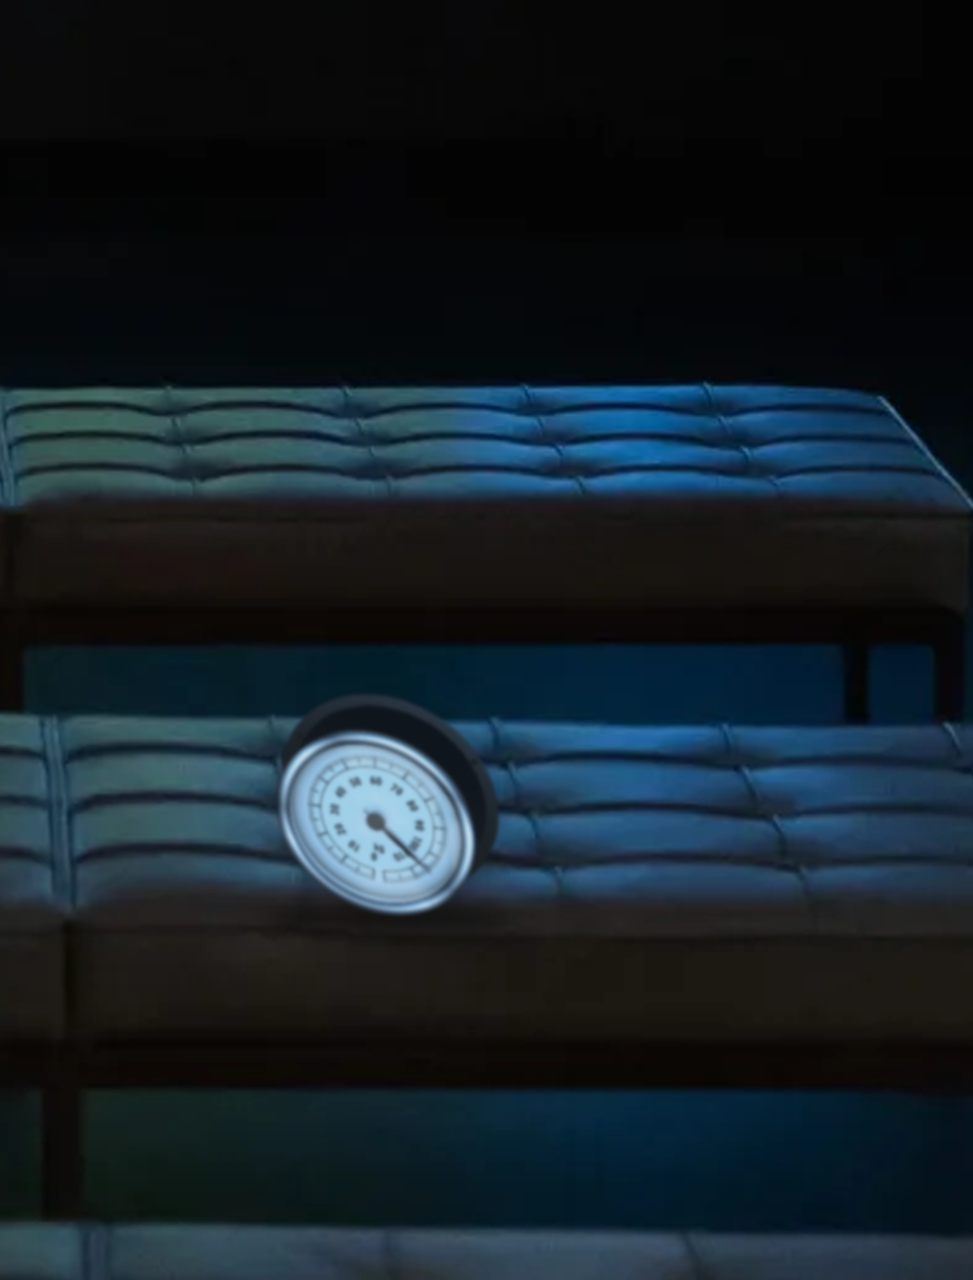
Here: 105 kg
